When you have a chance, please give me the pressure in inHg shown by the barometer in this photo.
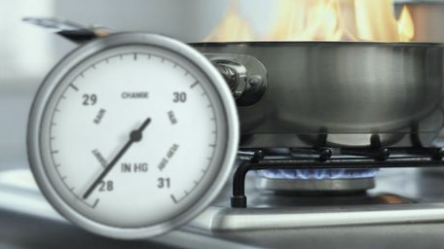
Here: 28.1 inHg
